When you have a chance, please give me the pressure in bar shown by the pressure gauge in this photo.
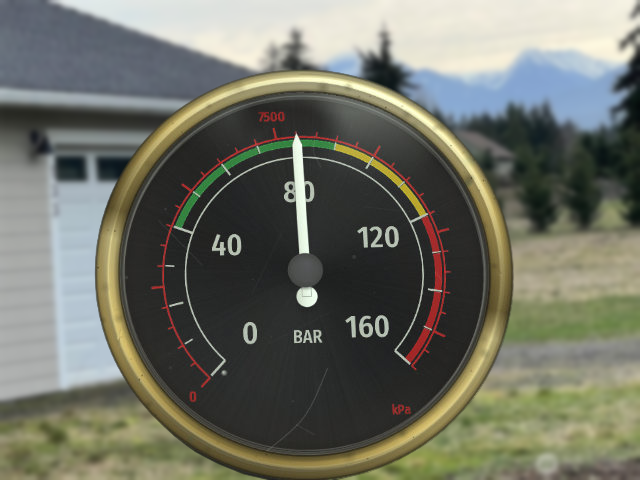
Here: 80 bar
